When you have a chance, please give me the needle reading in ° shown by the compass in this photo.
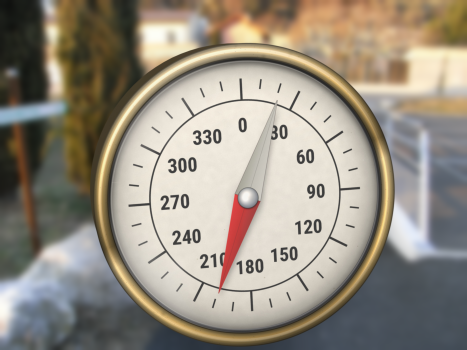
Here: 200 °
